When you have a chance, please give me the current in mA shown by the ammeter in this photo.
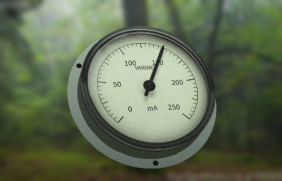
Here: 150 mA
